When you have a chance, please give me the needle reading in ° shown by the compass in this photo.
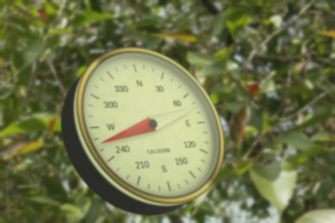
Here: 255 °
